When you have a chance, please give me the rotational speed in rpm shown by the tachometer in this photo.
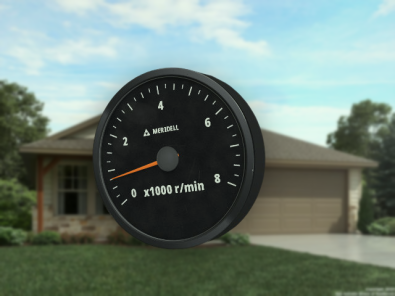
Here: 750 rpm
